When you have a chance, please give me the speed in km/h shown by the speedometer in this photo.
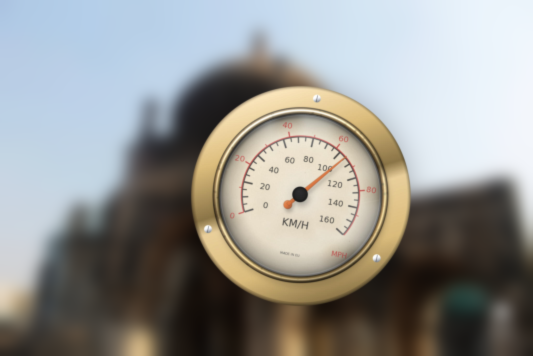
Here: 105 km/h
